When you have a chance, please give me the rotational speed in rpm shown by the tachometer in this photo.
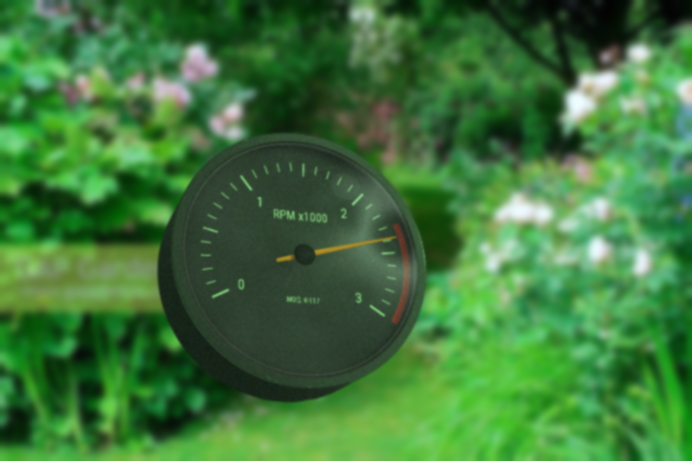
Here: 2400 rpm
